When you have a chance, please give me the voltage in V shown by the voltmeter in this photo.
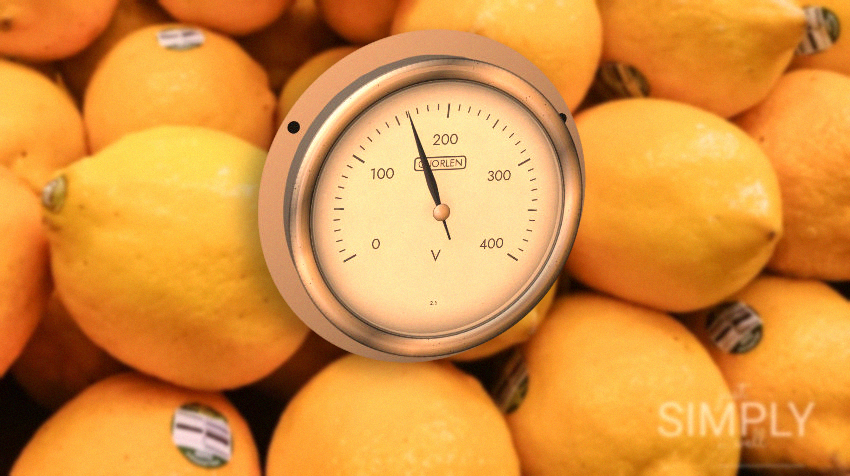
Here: 160 V
